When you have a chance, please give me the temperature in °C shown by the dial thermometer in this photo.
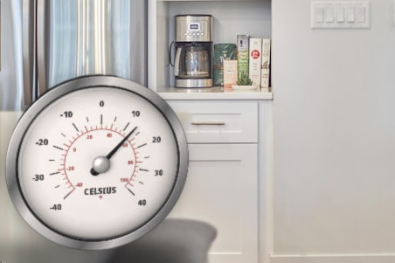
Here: 12.5 °C
